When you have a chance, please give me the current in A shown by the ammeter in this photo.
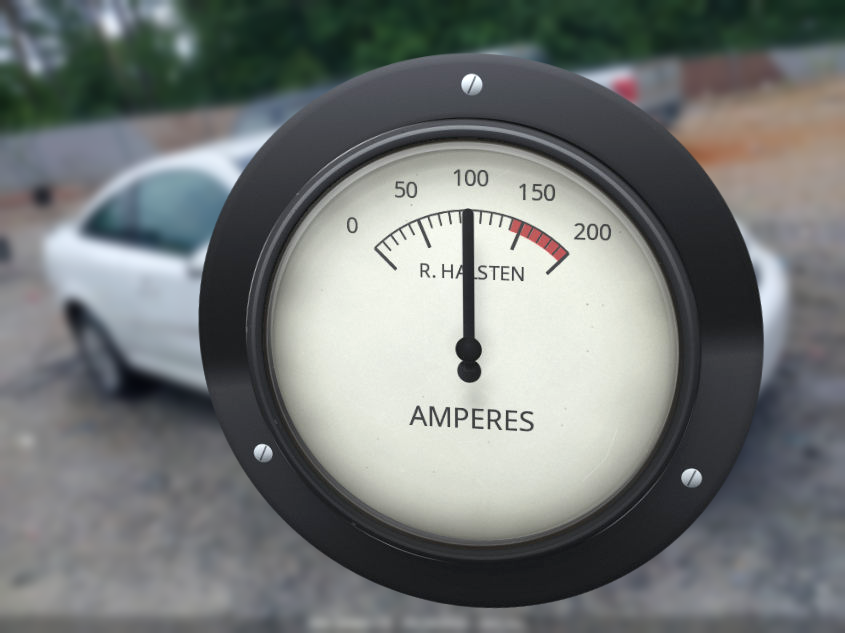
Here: 100 A
